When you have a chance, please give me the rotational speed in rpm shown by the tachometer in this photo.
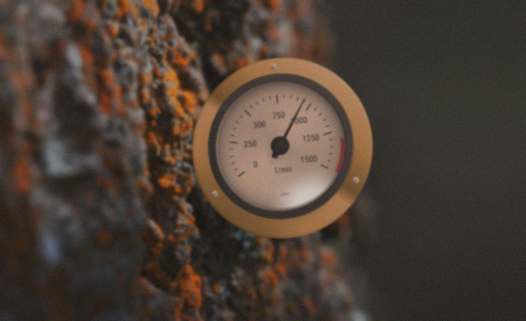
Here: 950 rpm
